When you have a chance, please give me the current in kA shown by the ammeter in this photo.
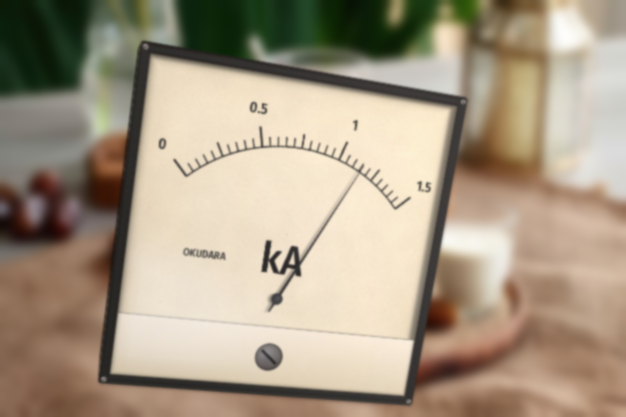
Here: 1.15 kA
